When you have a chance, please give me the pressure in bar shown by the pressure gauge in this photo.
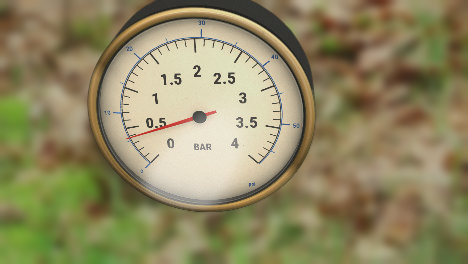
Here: 0.4 bar
